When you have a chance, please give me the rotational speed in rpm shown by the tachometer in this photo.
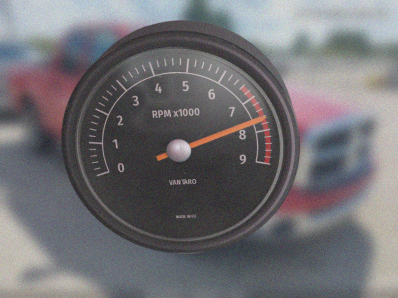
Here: 7600 rpm
